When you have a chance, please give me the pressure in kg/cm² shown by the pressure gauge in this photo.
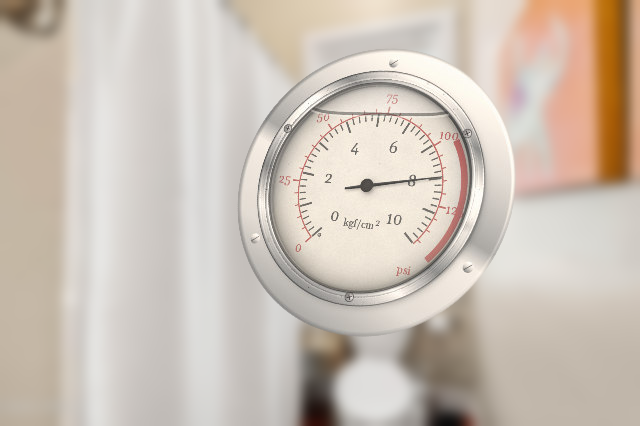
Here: 8 kg/cm²
